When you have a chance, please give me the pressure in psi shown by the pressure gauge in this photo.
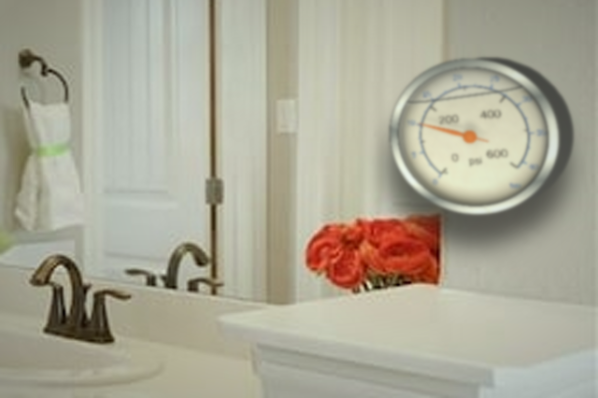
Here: 150 psi
